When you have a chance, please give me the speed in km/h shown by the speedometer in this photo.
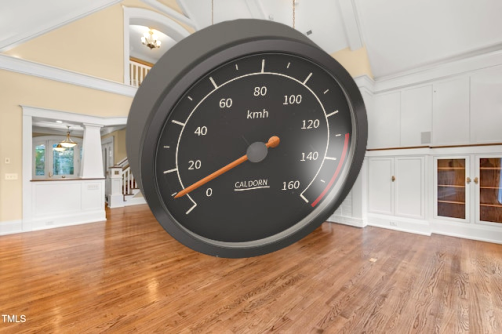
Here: 10 km/h
